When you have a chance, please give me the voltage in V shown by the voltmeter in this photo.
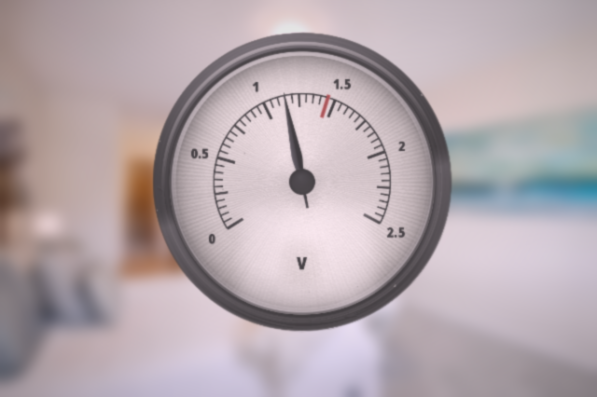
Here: 1.15 V
